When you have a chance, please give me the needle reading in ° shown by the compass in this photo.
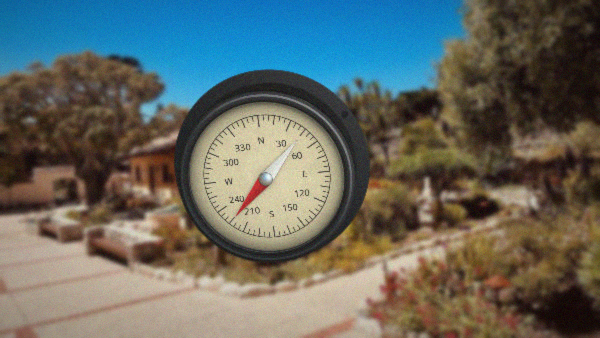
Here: 225 °
